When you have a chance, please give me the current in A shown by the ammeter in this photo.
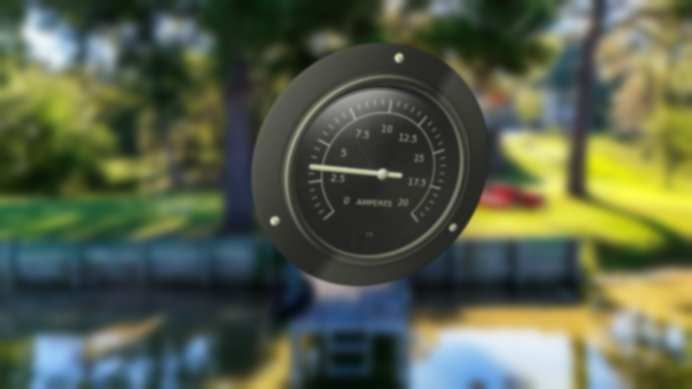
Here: 3.5 A
